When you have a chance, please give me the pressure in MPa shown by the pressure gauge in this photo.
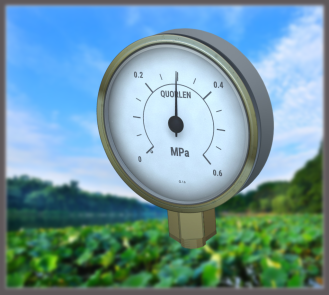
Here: 0.3 MPa
